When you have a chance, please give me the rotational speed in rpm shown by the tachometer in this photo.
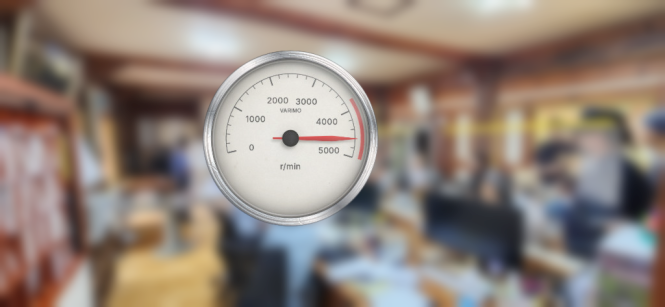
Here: 4600 rpm
